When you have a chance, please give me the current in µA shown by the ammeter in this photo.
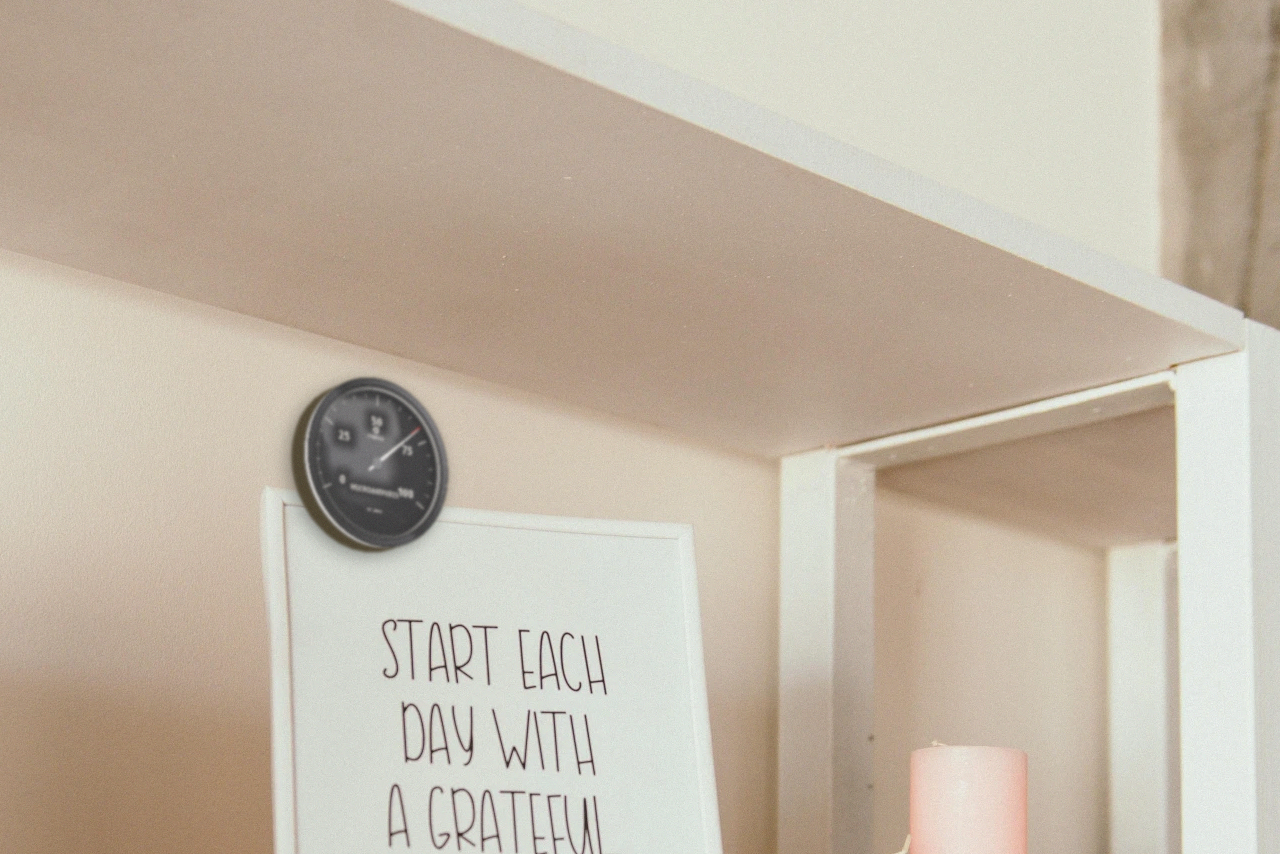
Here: 70 µA
